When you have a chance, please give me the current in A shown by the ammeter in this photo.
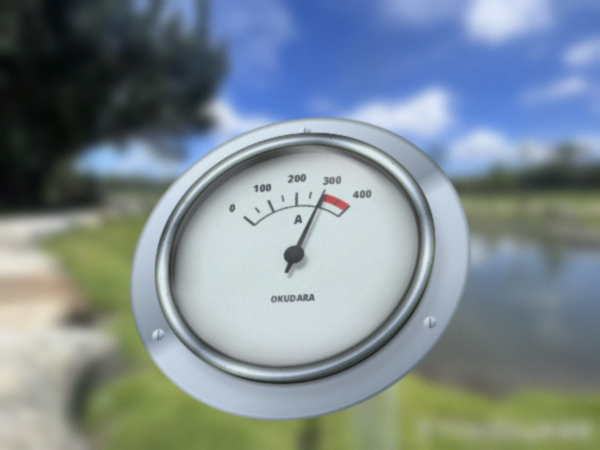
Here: 300 A
